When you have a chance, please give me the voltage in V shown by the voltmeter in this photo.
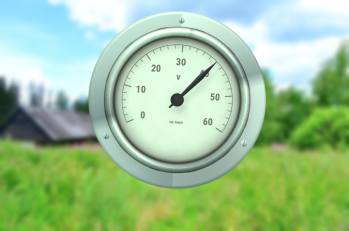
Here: 40 V
